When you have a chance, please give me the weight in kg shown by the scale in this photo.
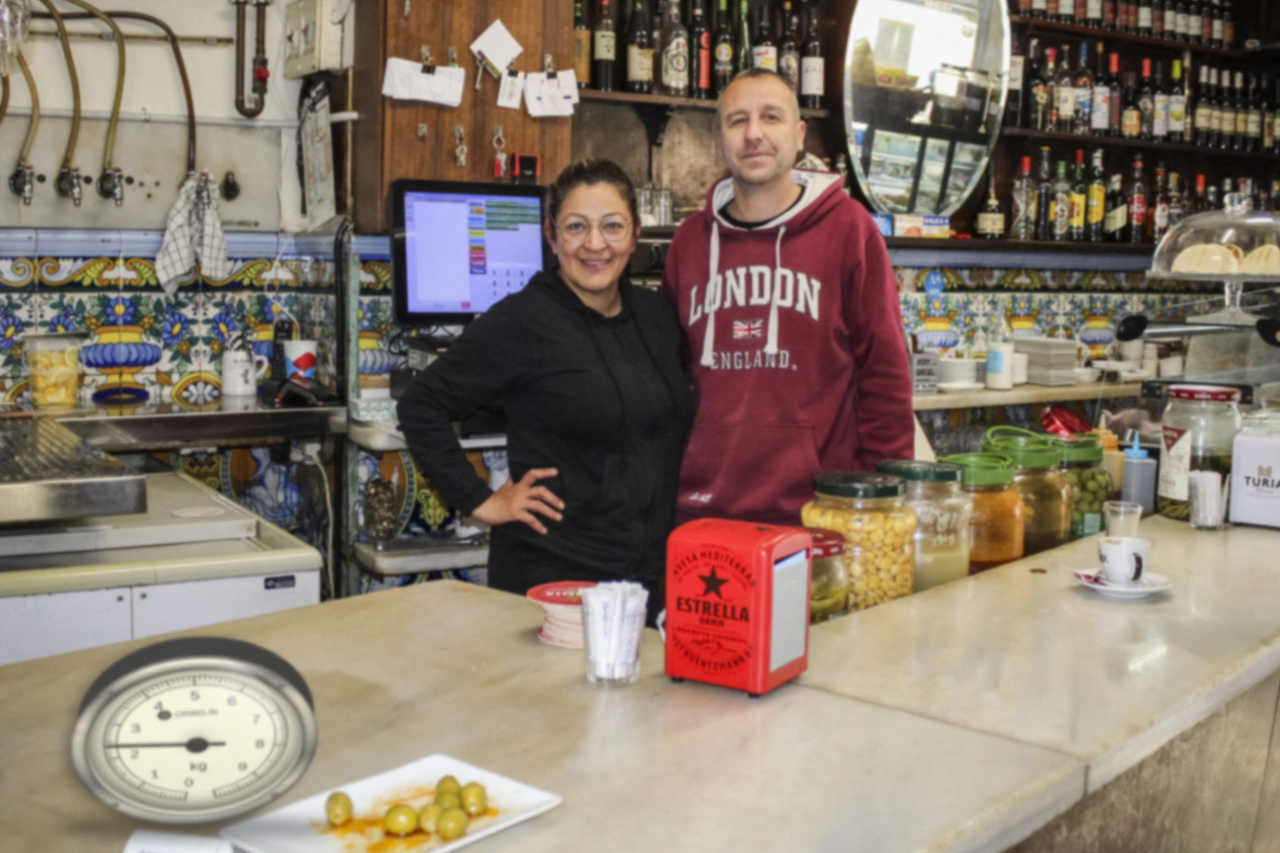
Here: 2.5 kg
